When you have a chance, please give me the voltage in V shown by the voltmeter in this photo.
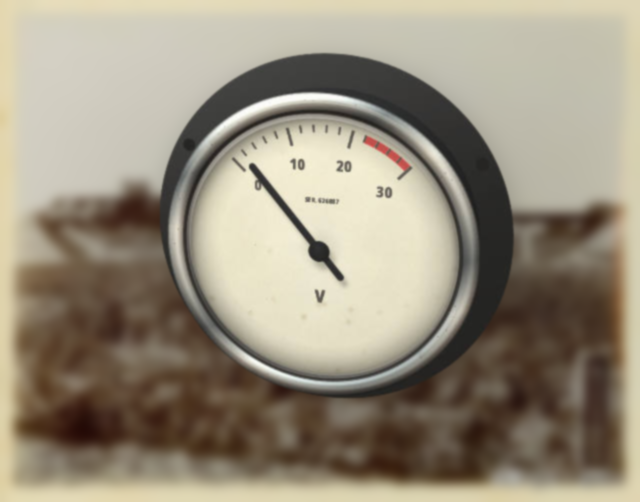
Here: 2 V
